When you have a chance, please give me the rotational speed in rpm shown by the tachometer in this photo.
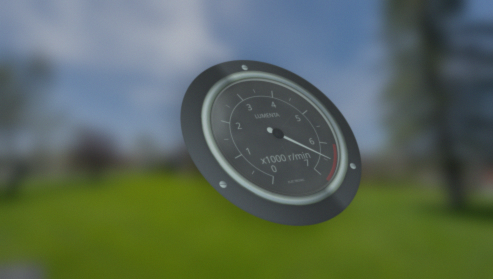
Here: 6500 rpm
